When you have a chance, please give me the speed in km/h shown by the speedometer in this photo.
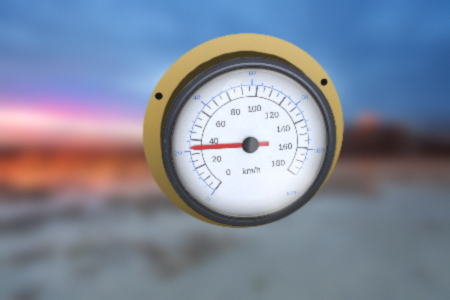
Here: 35 km/h
